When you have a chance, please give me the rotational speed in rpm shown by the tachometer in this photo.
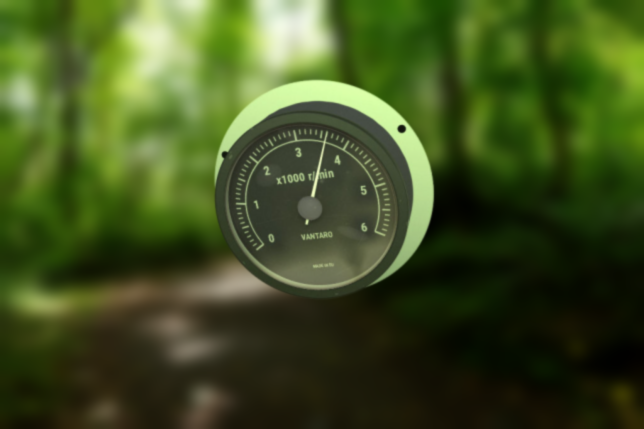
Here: 3600 rpm
